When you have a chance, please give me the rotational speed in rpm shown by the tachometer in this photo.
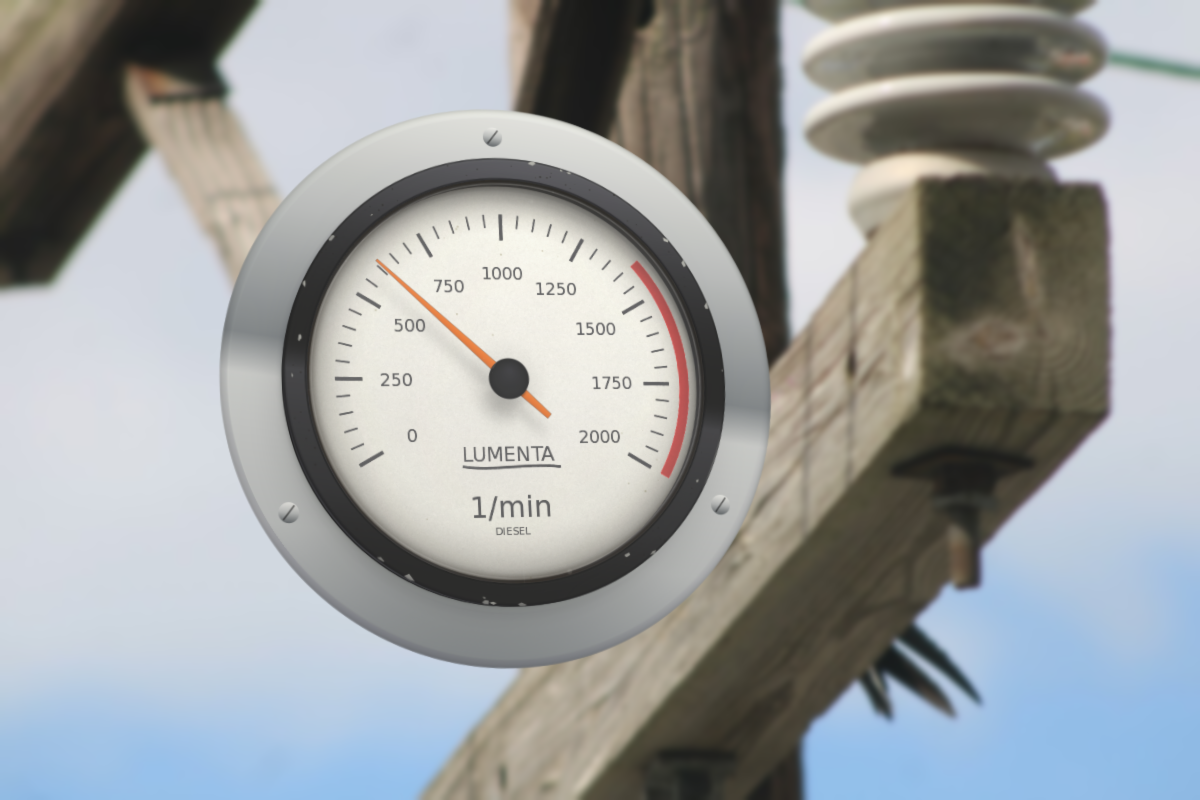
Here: 600 rpm
